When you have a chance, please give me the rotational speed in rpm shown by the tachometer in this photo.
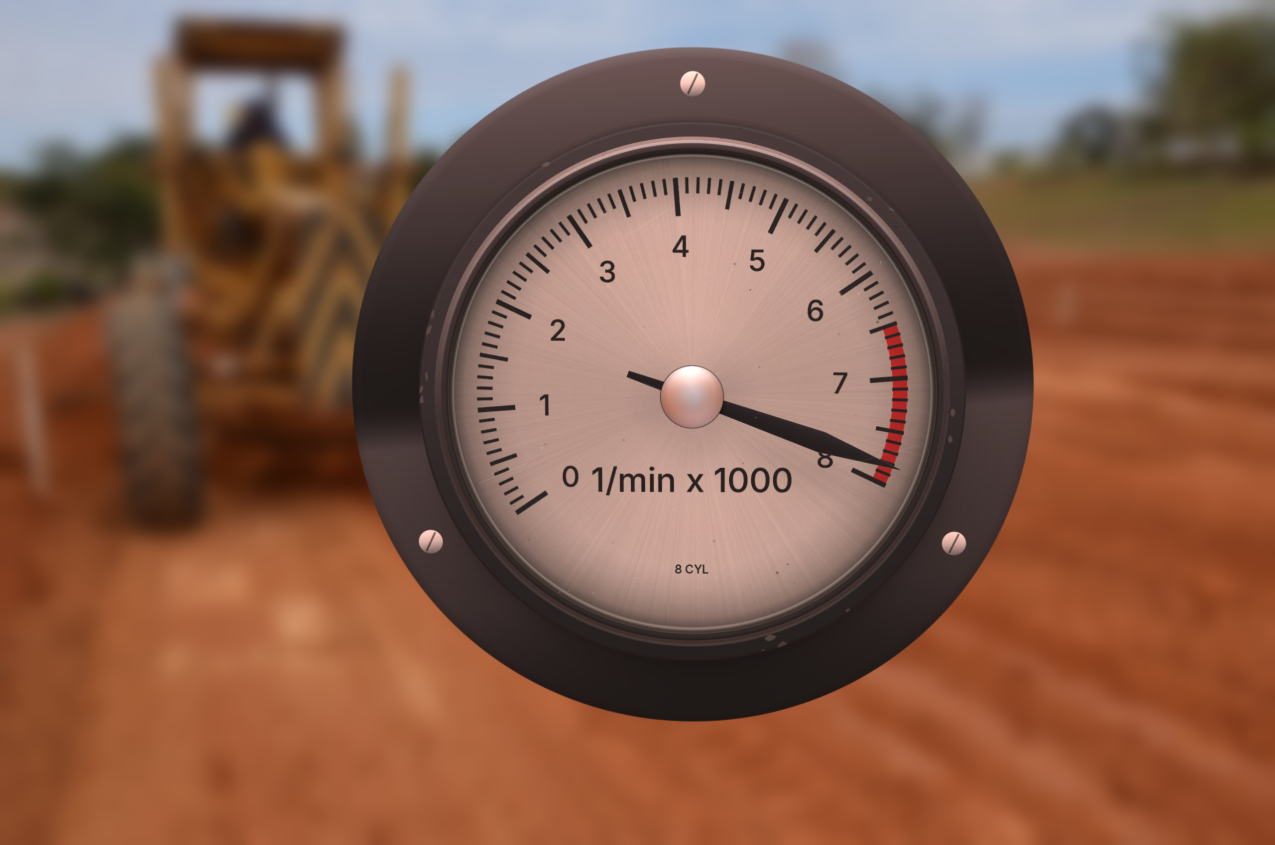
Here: 7800 rpm
